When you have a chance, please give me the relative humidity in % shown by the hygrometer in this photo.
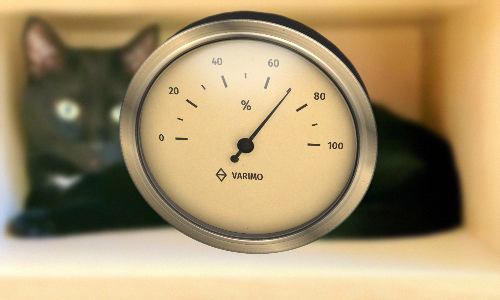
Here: 70 %
